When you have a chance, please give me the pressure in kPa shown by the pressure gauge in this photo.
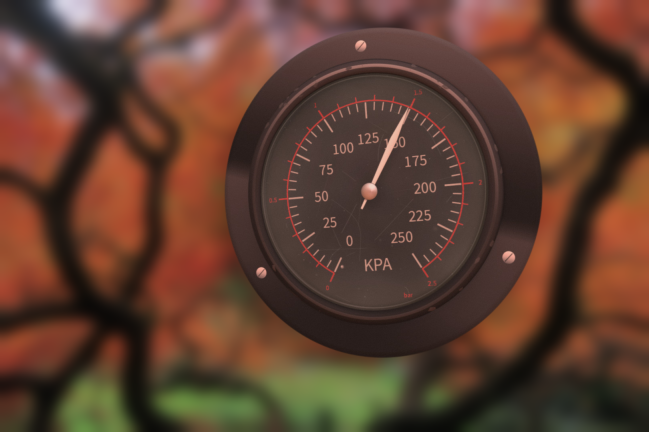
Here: 150 kPa
